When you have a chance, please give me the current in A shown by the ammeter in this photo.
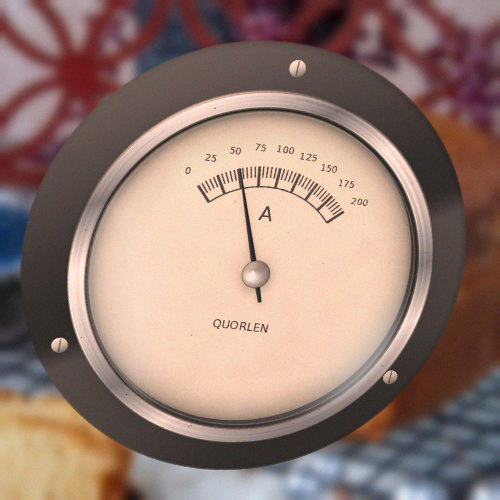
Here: 50 A
